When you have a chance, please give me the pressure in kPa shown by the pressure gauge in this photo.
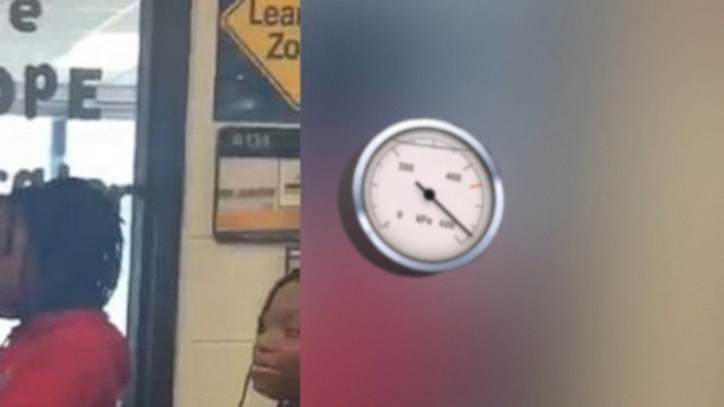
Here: 575 kPa
